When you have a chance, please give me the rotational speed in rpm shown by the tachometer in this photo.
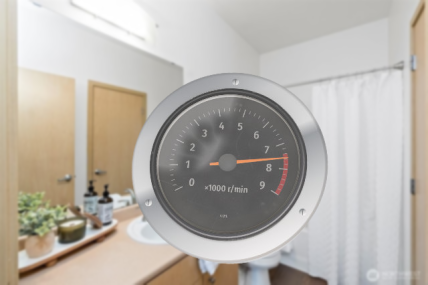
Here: 7600 rpm
